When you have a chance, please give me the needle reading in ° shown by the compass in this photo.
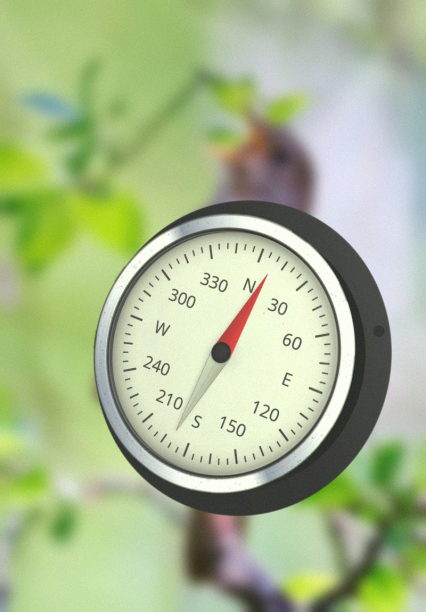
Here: 10 °
